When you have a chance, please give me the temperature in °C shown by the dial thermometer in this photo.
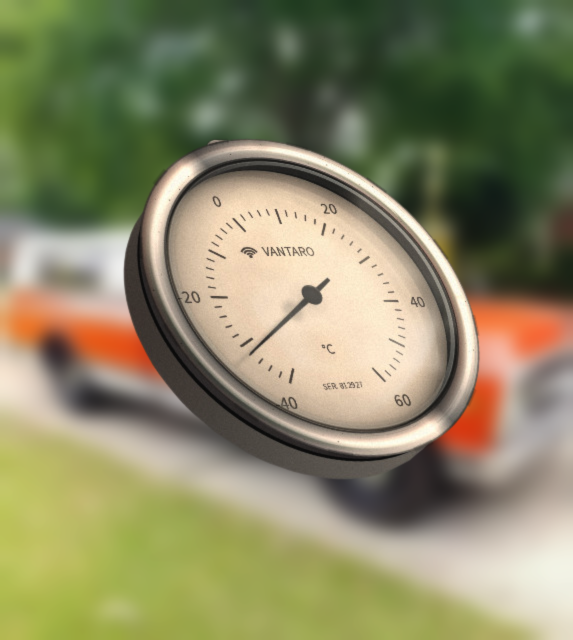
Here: -32 °C
